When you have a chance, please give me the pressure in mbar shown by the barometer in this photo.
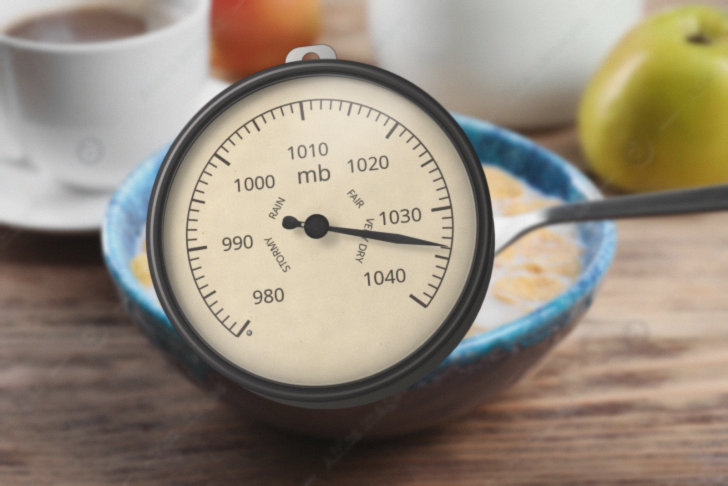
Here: 1034 mbar
